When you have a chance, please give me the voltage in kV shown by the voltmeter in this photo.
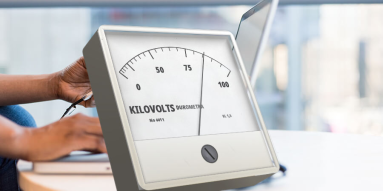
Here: 85 kV
